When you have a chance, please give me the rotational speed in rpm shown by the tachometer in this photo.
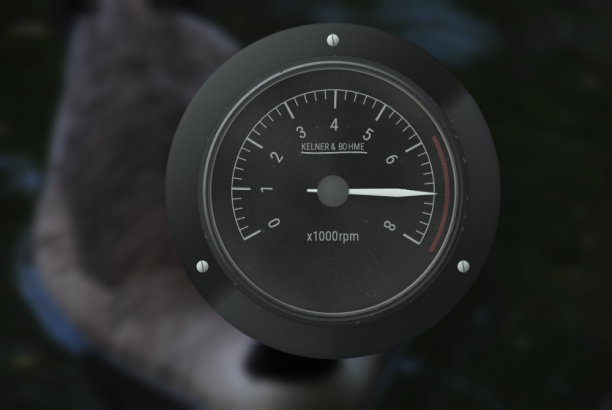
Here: 7000 rpm
